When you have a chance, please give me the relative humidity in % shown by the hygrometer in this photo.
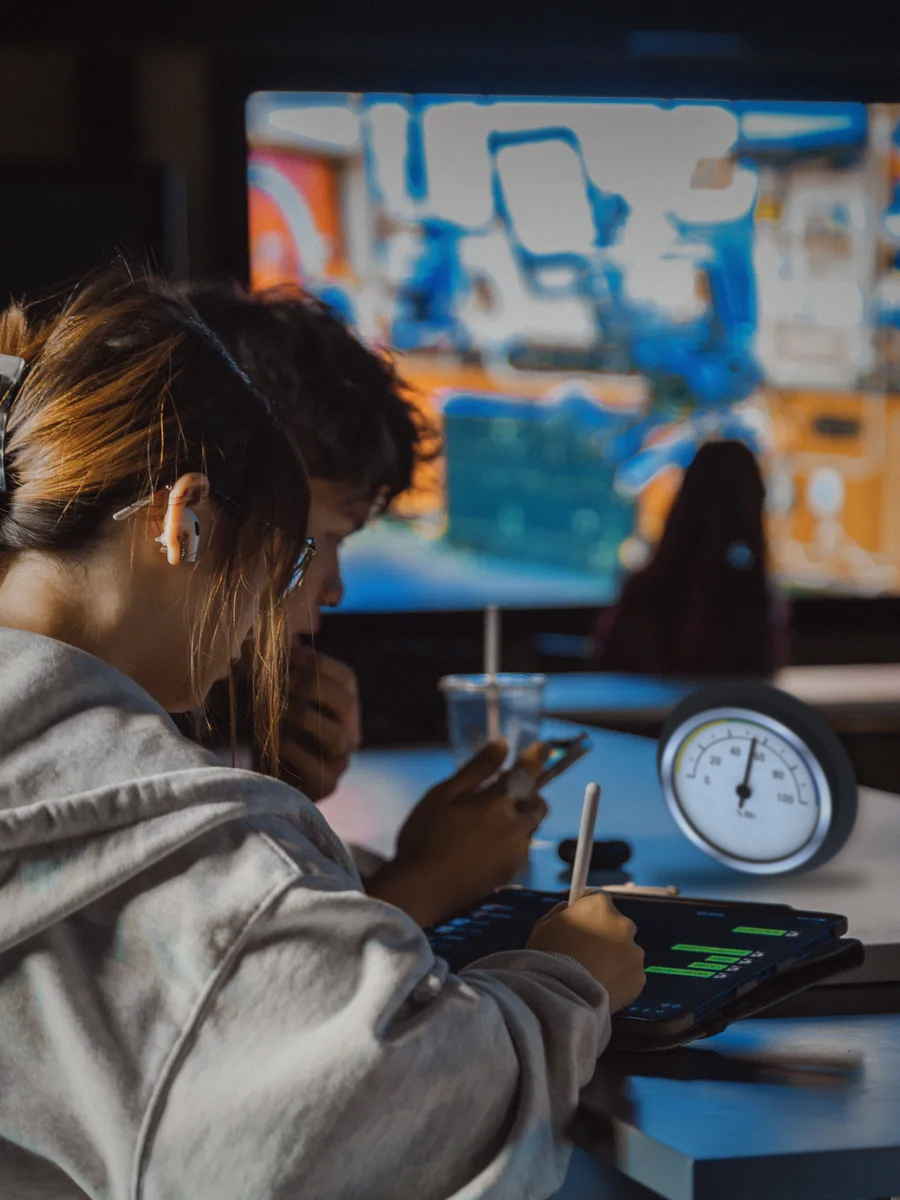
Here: 55 %
